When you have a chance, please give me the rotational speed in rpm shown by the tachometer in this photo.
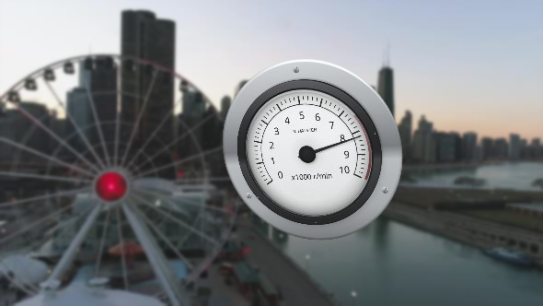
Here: 8200 rpm
